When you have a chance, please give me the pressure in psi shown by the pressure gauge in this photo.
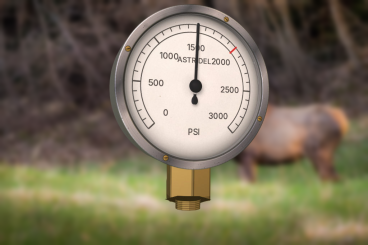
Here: 1500 psi
